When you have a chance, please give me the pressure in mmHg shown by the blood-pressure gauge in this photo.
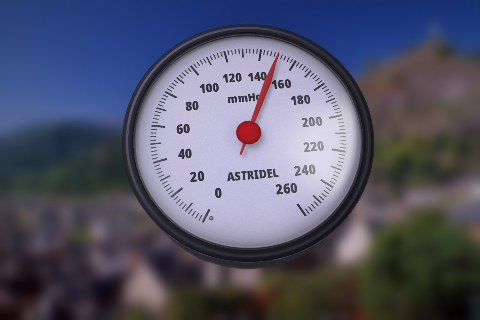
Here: 150 mmHg
